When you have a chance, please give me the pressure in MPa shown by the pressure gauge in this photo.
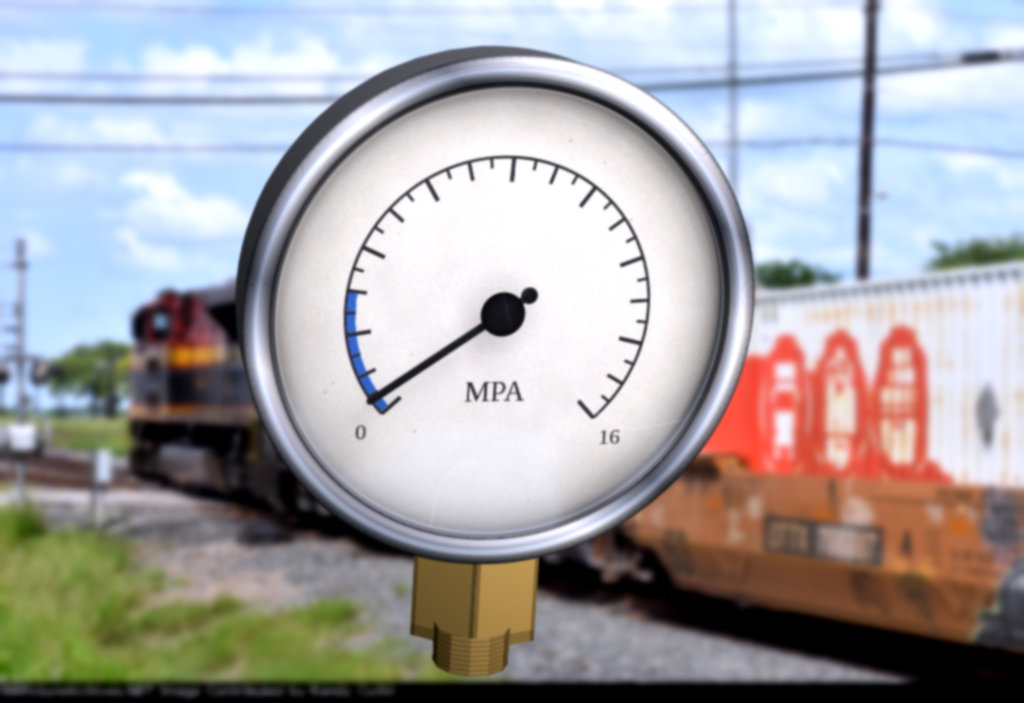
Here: 0.5 MPa
